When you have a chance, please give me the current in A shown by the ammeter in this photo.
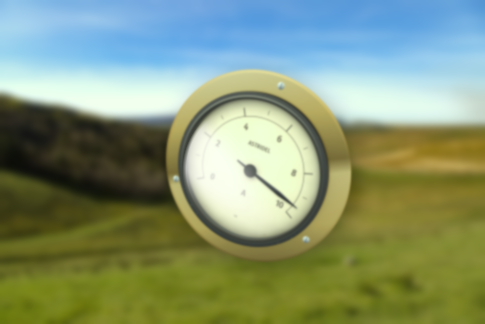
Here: 9.5 A
